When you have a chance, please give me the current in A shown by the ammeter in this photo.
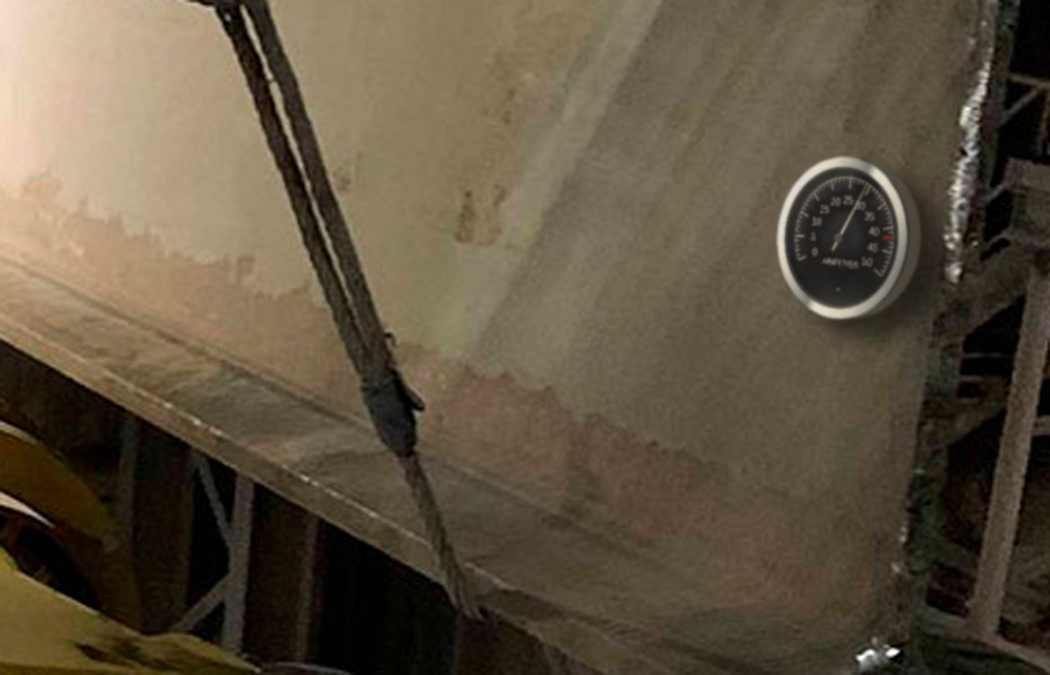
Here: 30 A
